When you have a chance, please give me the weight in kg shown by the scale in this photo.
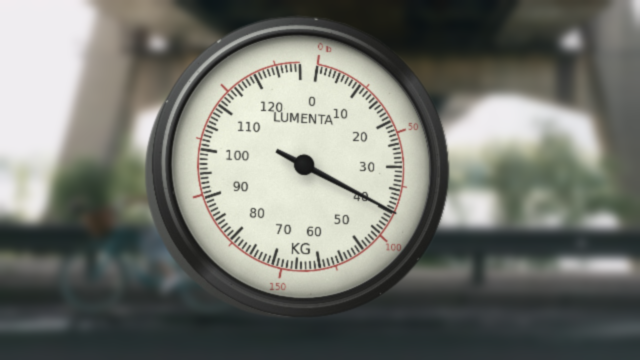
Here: 40 kg
